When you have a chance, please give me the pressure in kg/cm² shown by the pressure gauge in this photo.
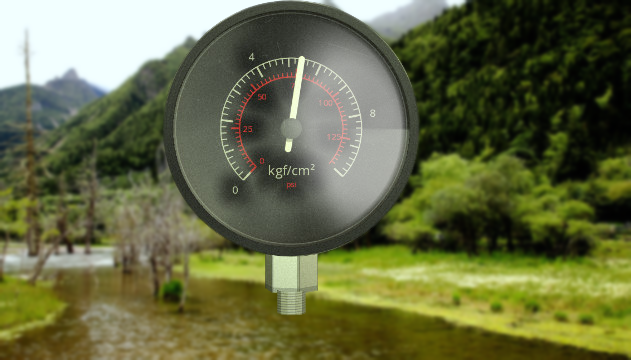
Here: 5.4 kg/cm²
